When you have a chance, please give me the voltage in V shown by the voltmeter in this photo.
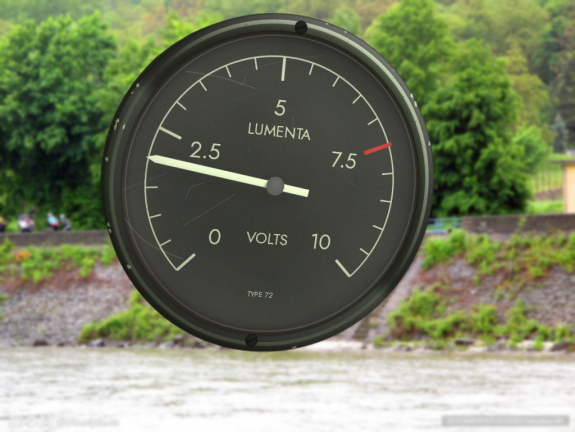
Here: 2 V
